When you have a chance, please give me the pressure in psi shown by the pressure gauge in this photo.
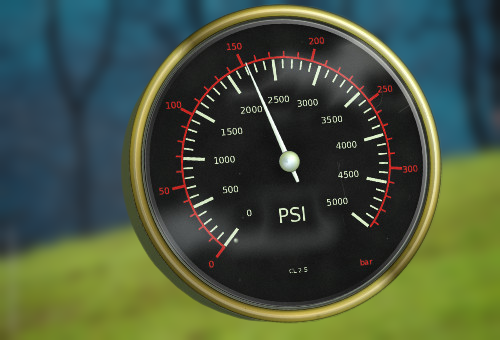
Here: 2200 psi
